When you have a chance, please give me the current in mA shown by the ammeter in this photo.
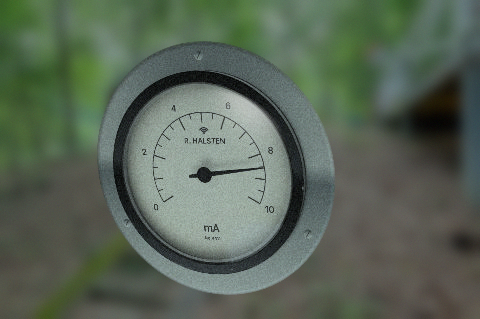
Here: 8.5 mA
